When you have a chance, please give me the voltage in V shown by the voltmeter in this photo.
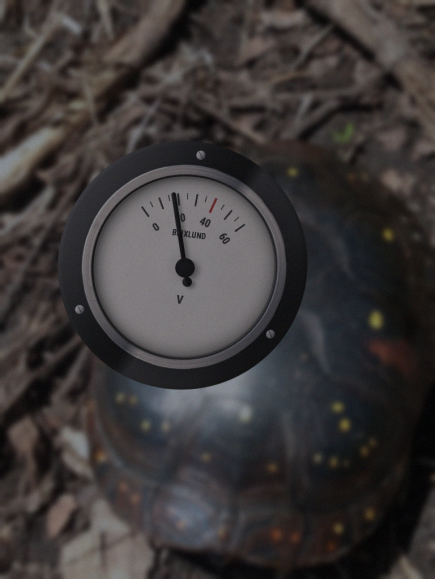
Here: 17.5 V
